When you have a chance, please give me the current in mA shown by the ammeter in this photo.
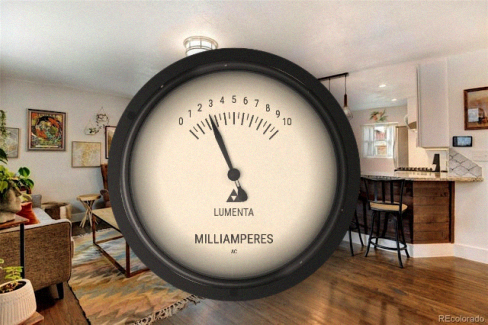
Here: 2.5 mA
